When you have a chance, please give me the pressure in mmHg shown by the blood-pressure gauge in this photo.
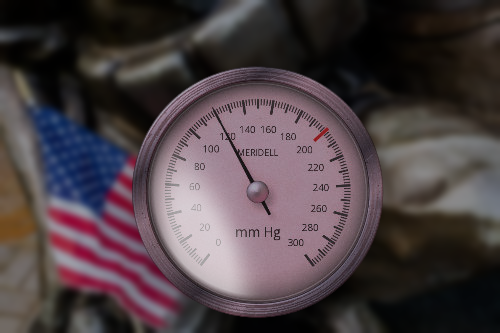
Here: 120 mmHg
